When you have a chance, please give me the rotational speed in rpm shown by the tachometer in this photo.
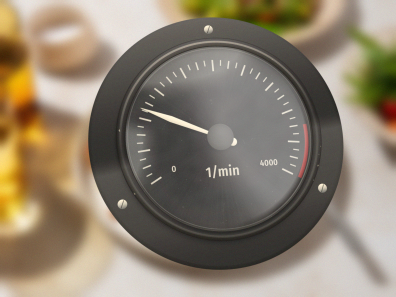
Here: 900 rpm
